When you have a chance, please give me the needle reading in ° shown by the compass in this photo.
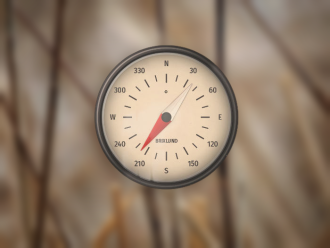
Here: 217.5 °
